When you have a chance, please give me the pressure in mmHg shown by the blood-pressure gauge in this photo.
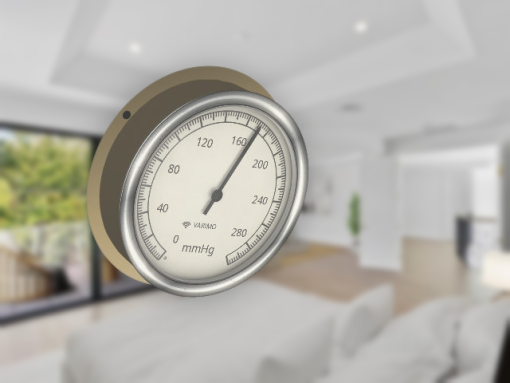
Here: 170 mmHg
